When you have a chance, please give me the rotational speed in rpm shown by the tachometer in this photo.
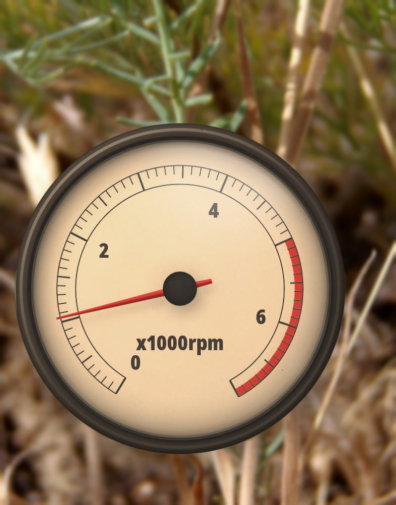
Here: 1050 rpm
